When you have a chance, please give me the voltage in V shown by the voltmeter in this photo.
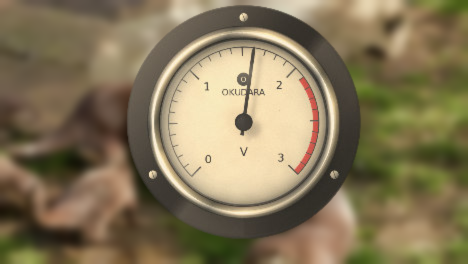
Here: 1.6 V
